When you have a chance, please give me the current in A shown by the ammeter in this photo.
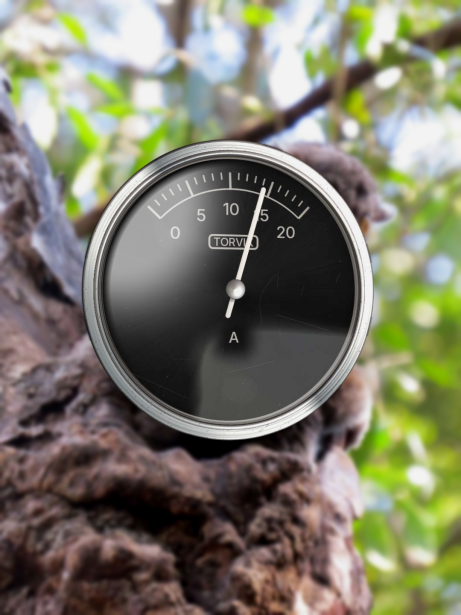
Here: 14 A
